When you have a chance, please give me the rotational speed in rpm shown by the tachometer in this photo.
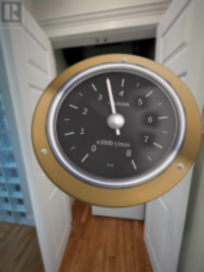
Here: 3500 rpm
